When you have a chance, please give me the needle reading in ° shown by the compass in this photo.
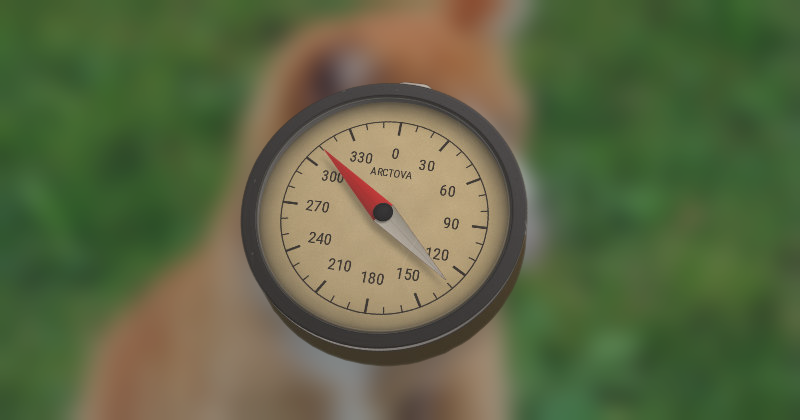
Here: 310 °
